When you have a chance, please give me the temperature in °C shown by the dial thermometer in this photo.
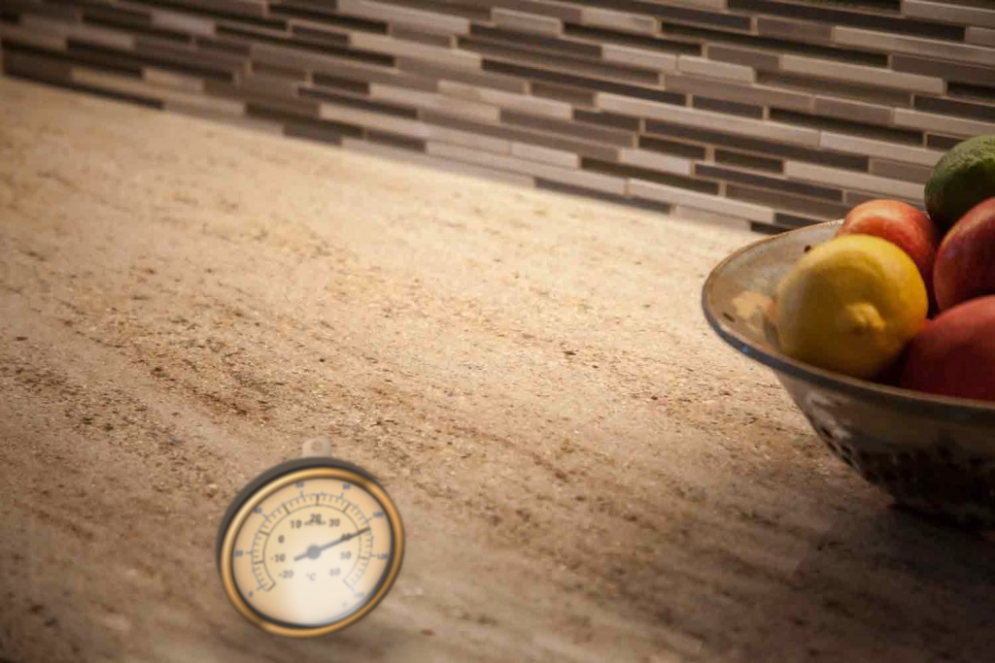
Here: 40 °C
